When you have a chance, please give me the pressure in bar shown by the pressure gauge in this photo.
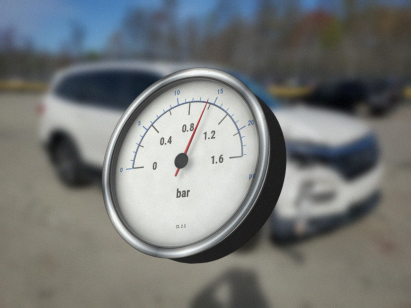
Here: 1 bar
